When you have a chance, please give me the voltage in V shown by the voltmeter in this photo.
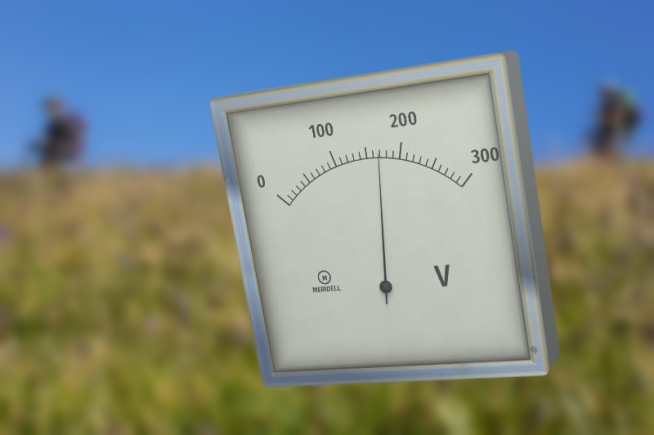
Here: 170 V
